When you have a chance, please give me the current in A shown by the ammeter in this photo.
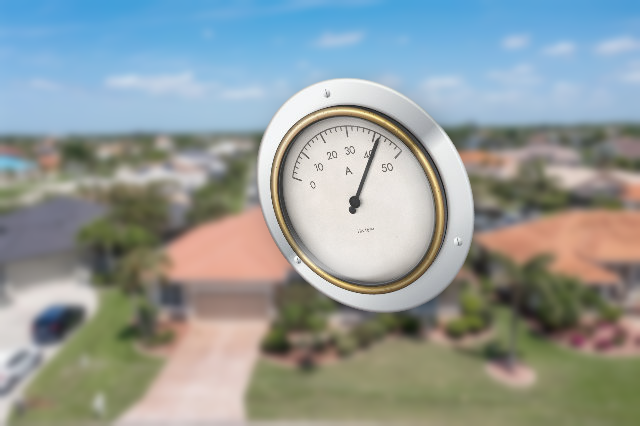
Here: 42 A
